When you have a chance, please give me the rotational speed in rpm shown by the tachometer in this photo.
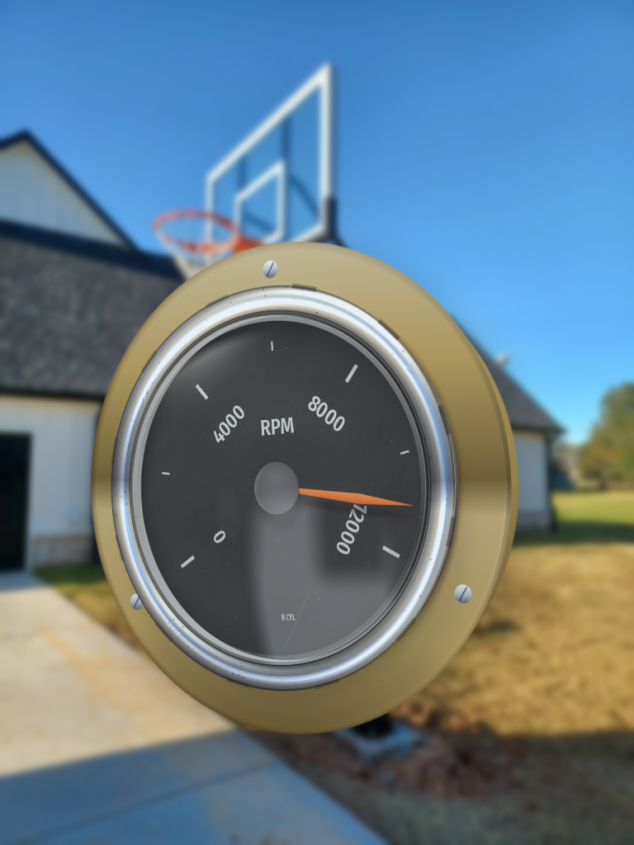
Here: 11000 rpm
